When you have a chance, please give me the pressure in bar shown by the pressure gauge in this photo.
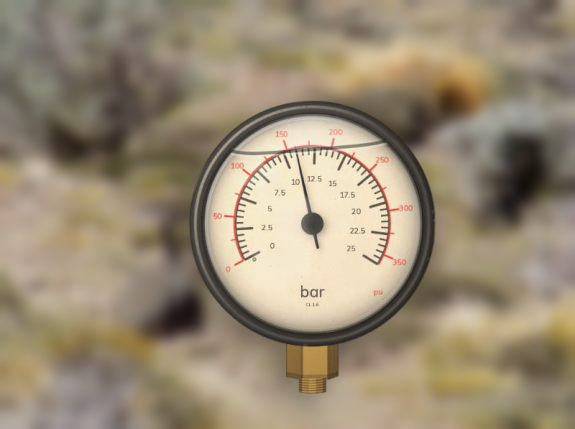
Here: 11 bar
